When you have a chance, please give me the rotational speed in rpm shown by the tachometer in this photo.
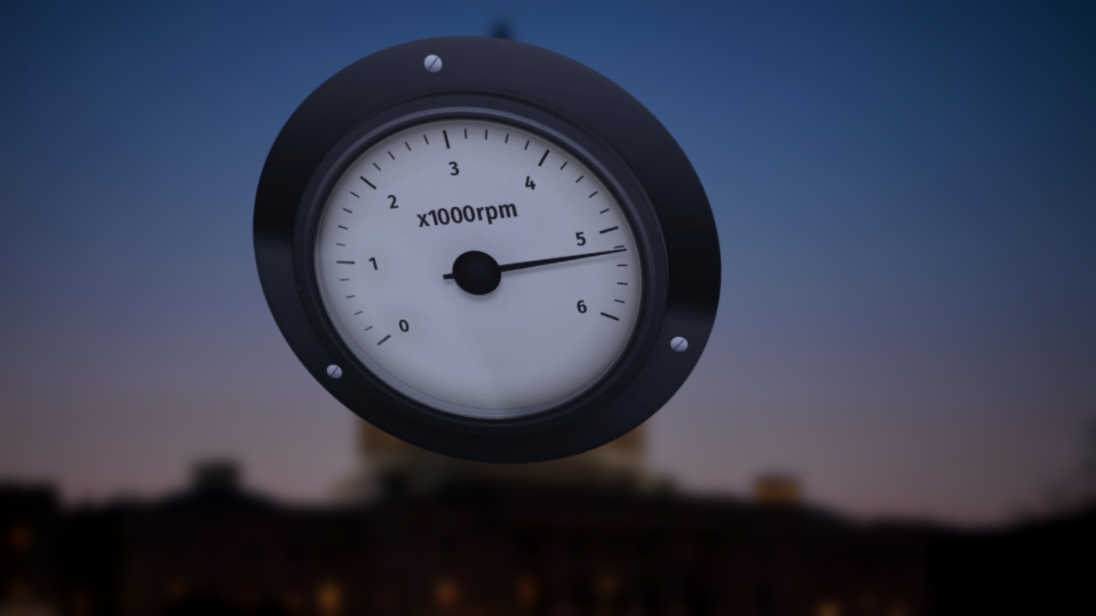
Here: 5200 rpm
